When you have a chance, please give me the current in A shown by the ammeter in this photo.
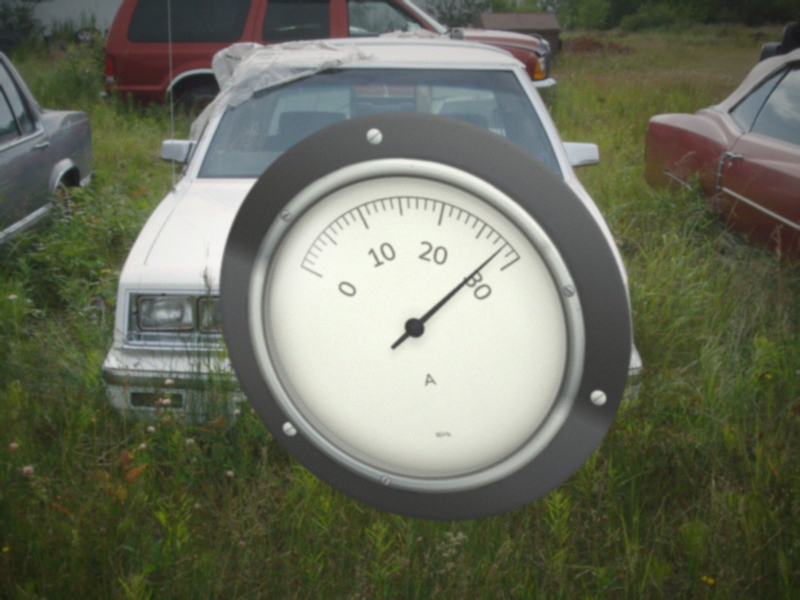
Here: 28 A
